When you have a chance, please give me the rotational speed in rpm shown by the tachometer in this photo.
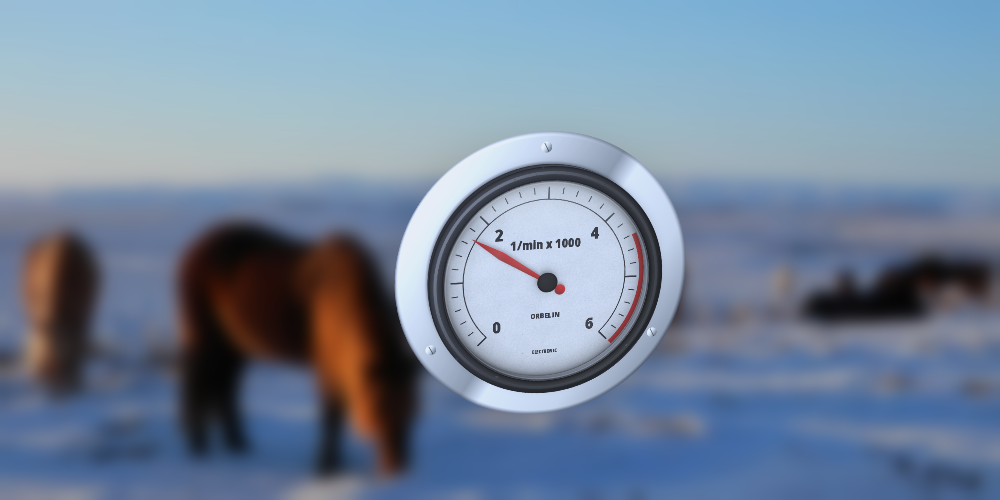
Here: 1700 rpm
